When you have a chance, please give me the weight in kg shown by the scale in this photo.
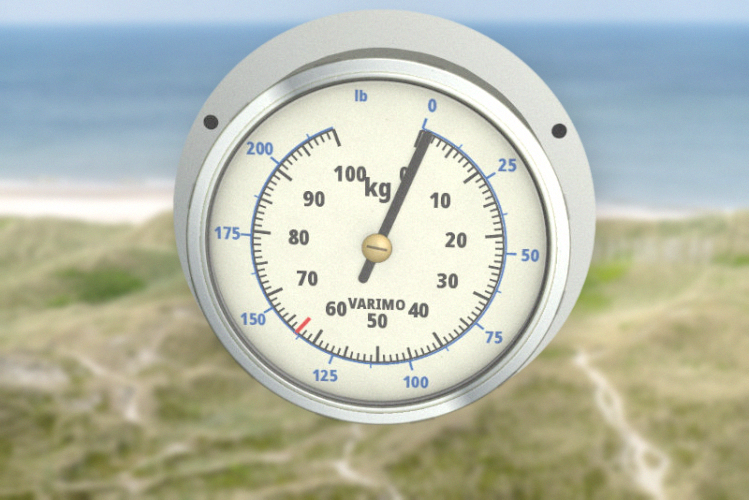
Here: 1 kg
